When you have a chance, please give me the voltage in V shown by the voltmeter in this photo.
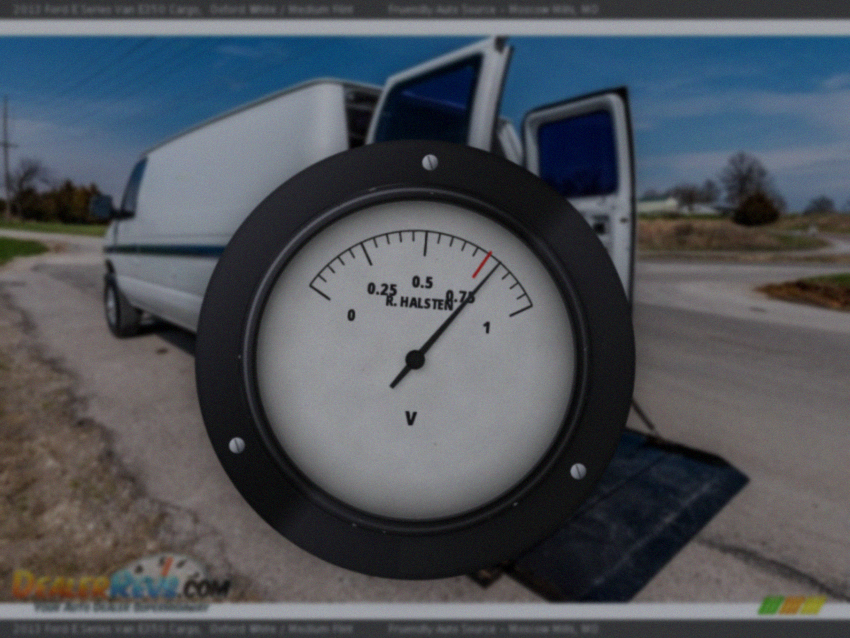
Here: 0.8 V
